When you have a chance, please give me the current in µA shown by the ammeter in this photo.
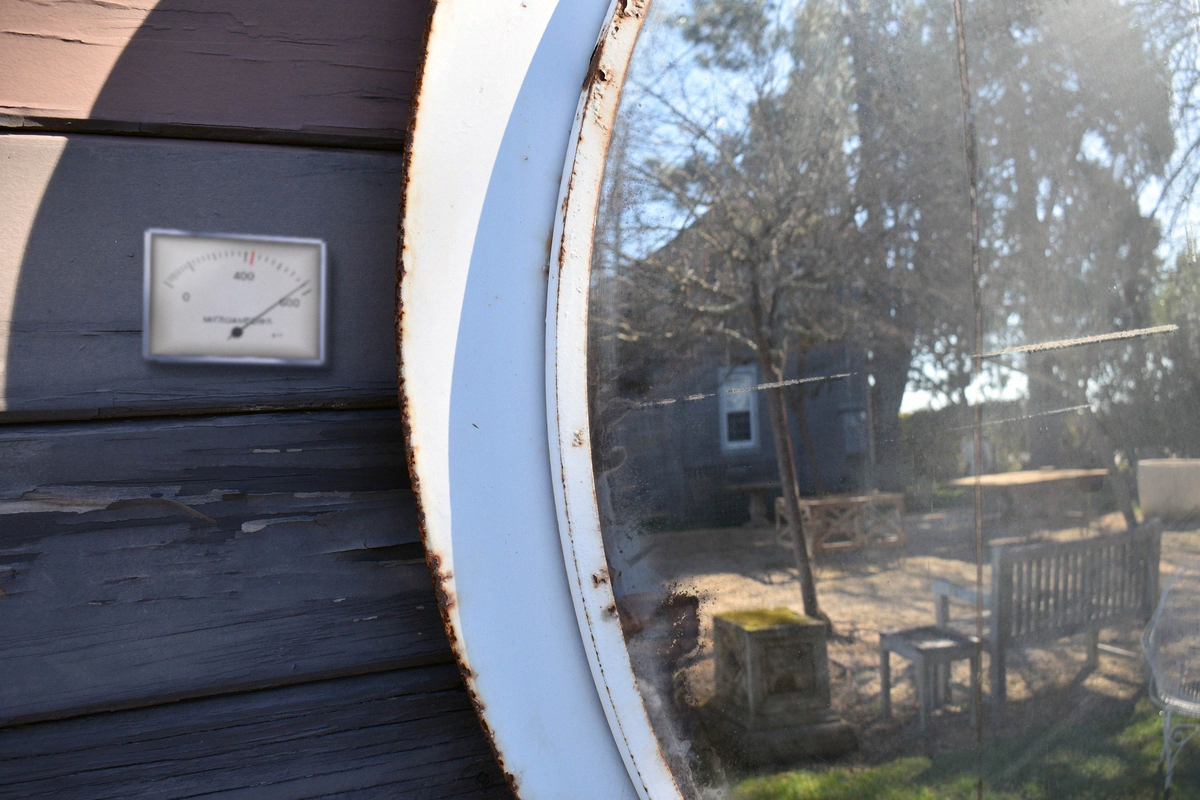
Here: 580 µA
